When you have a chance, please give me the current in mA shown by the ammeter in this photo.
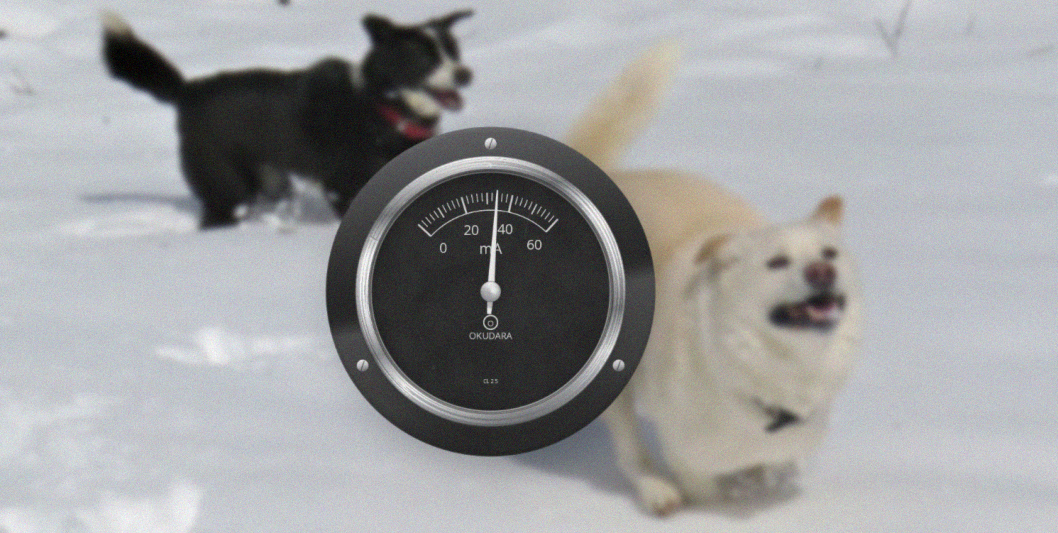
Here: 34 mA
